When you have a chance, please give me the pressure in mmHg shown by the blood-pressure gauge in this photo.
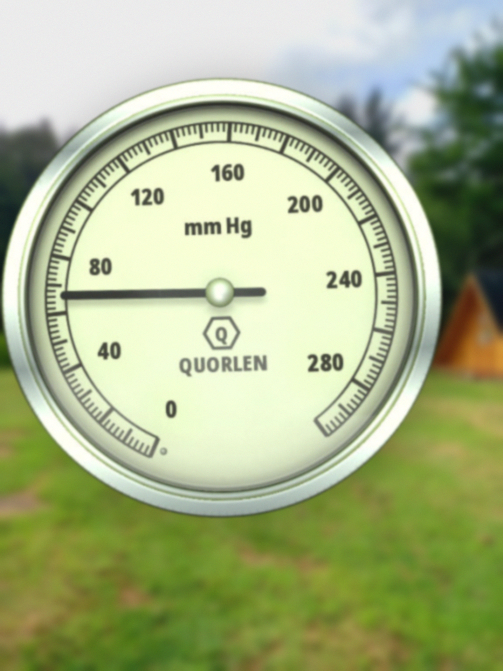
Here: 66 mmHg
